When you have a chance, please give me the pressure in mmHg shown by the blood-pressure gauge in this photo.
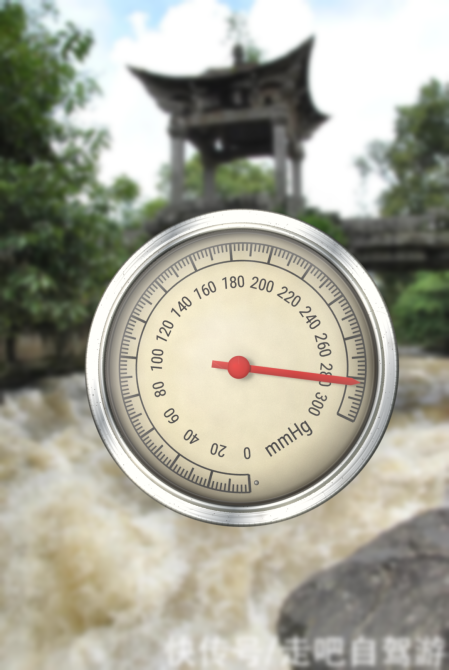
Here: 282 mmHg
